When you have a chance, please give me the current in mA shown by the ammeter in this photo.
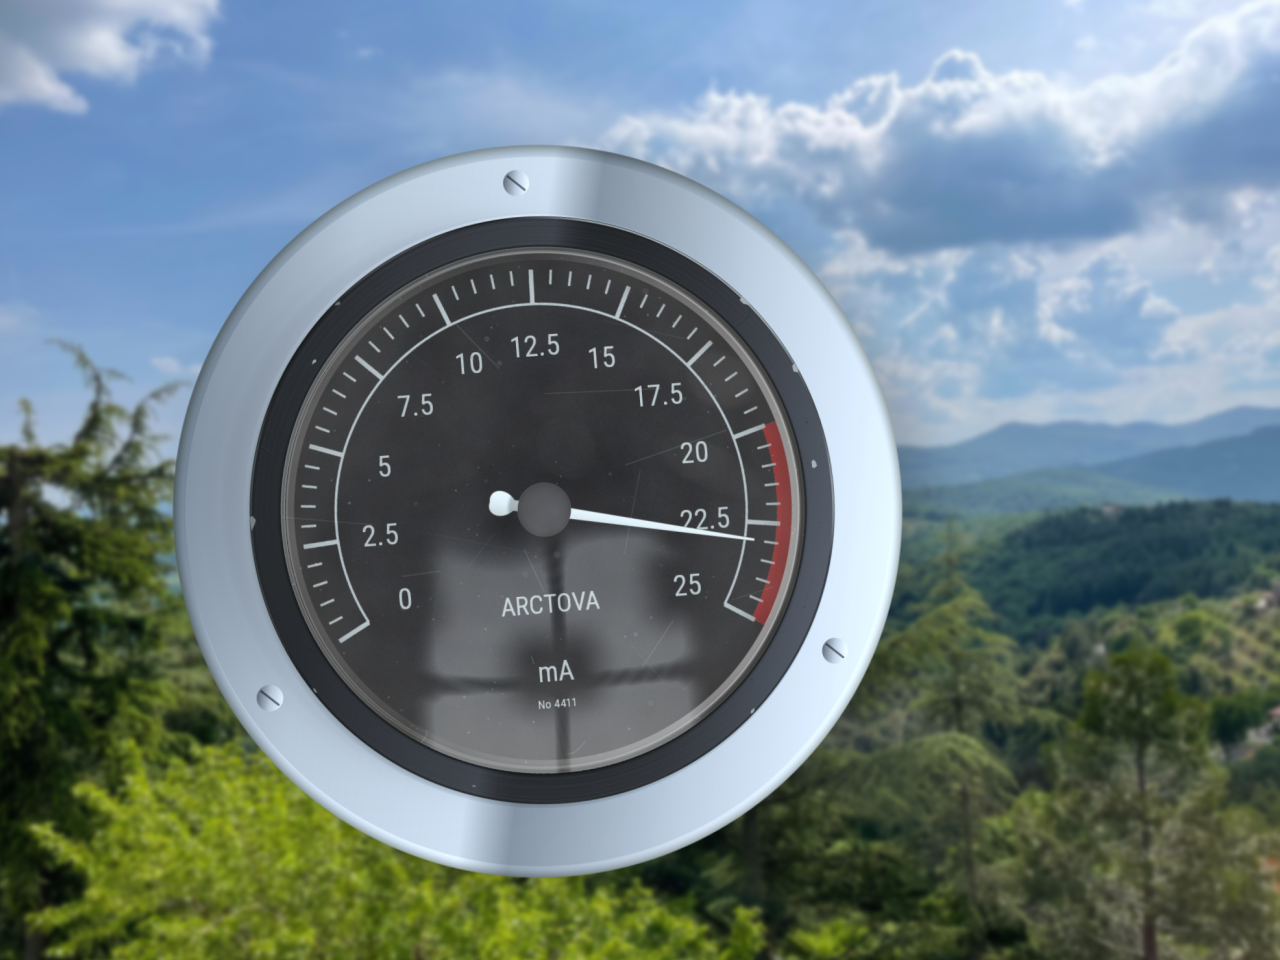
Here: 23 mA
